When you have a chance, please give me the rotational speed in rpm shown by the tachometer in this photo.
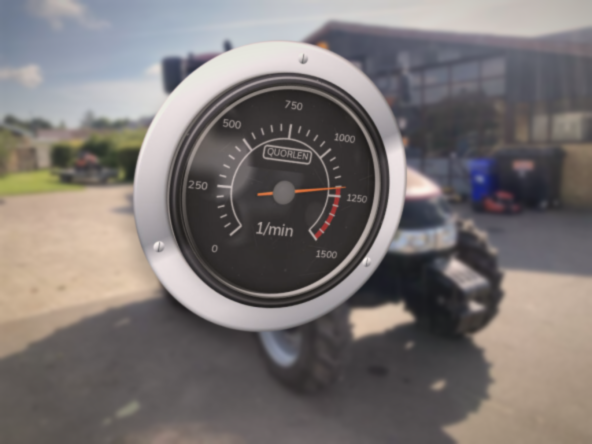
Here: 1200 rpm
